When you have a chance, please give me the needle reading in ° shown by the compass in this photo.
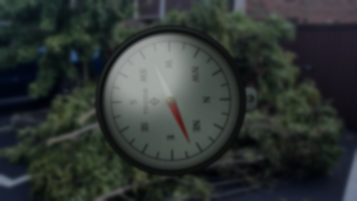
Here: 67.5 °
